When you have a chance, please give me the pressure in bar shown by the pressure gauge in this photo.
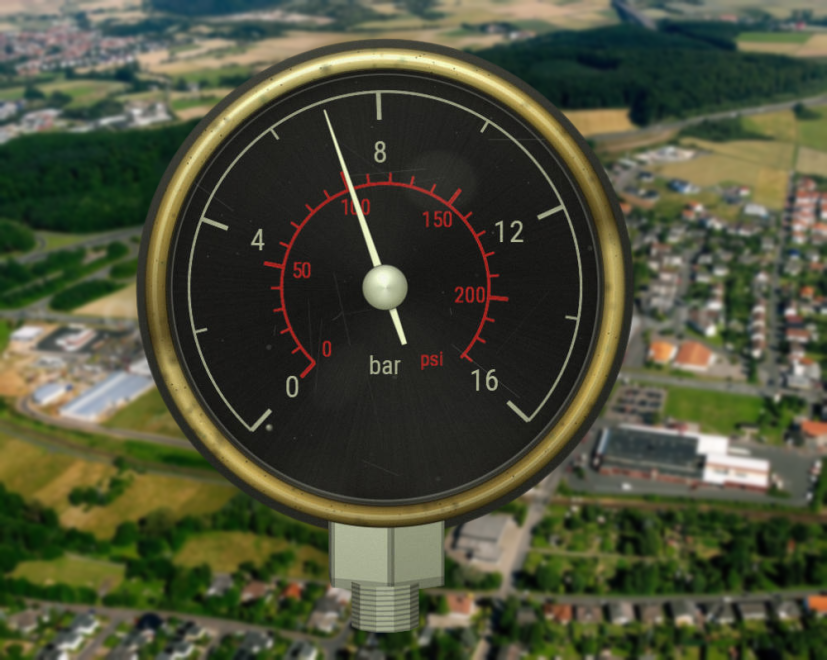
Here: 7 bar
